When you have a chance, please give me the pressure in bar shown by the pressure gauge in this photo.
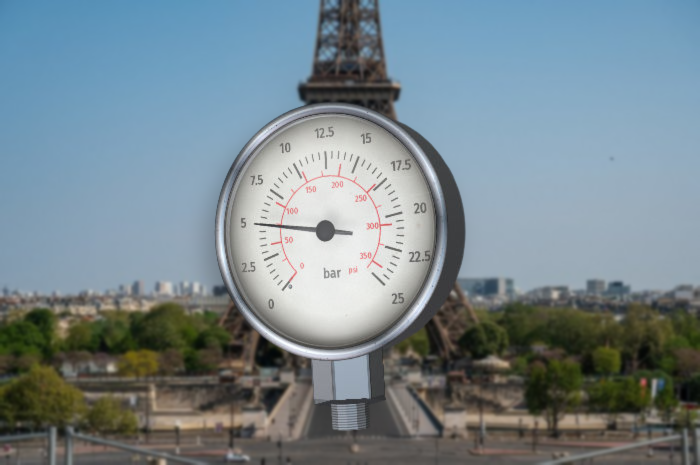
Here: 5 bar
